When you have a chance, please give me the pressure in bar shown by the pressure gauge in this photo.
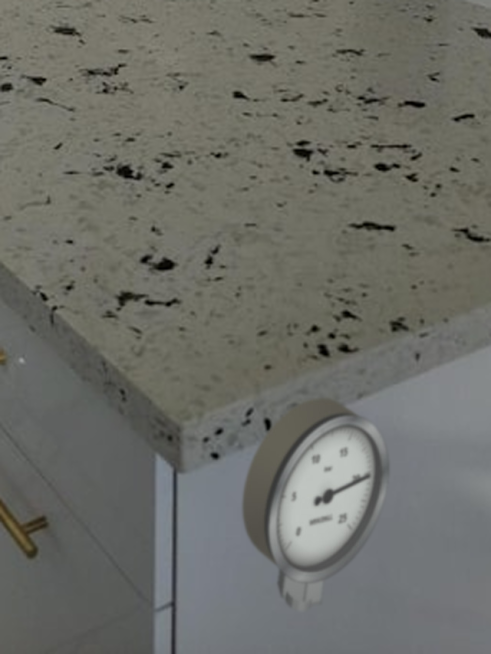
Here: 20 bar
